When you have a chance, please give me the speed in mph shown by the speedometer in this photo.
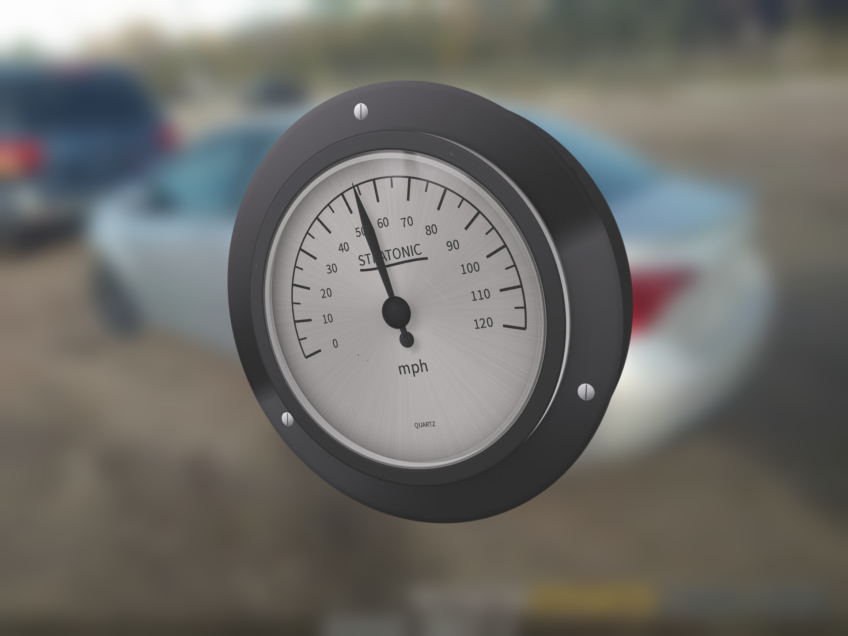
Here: 55 mph
